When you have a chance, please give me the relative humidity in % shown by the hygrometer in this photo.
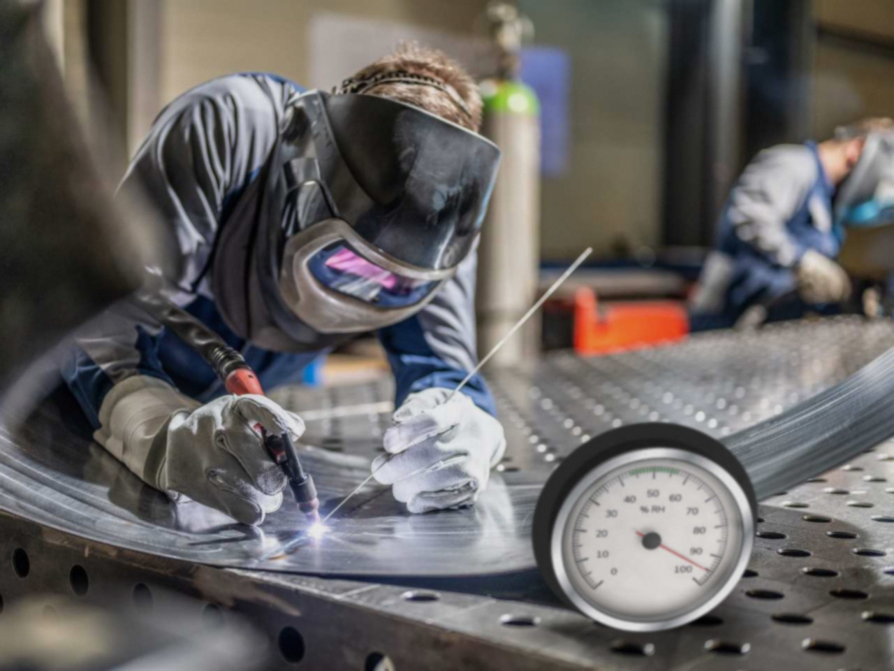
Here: 95 %
